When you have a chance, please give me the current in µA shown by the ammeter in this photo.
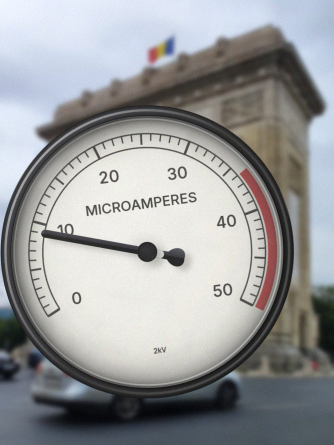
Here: 9 µA
